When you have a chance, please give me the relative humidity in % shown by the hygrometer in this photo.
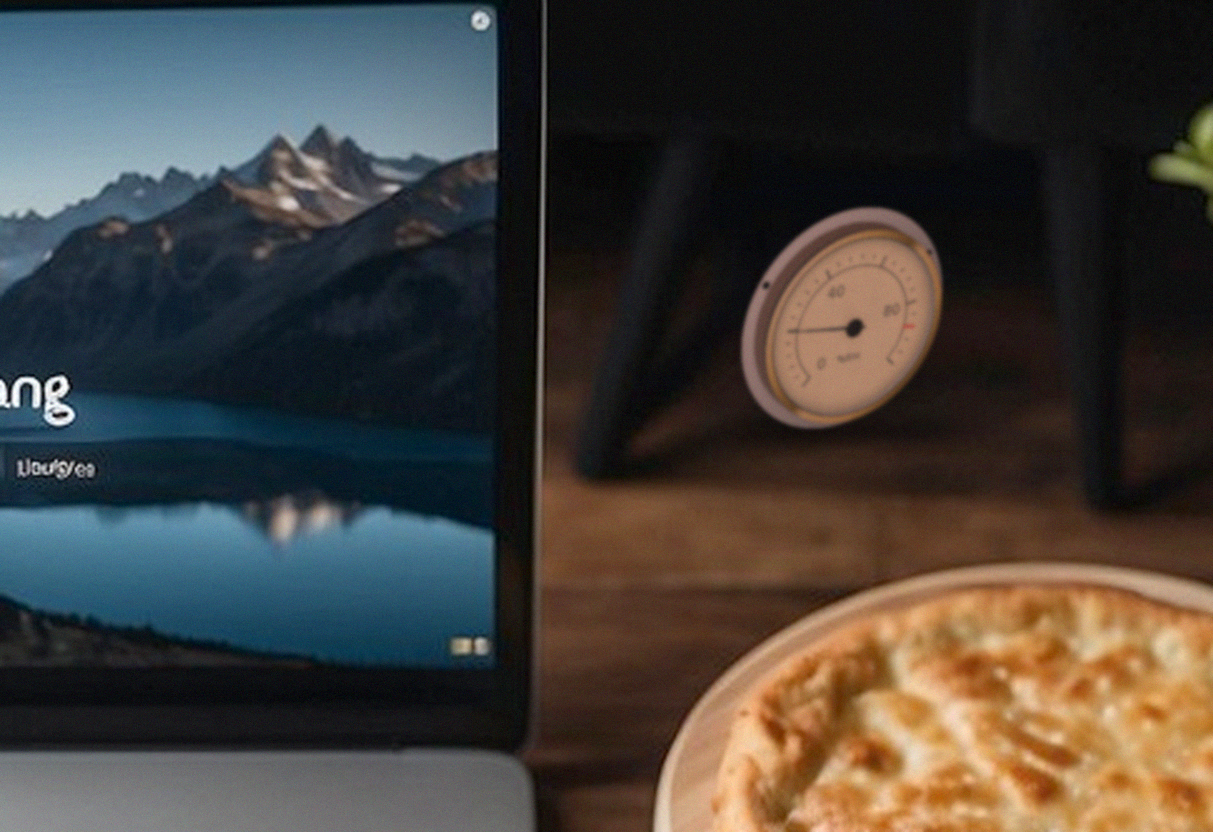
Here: 20 %
